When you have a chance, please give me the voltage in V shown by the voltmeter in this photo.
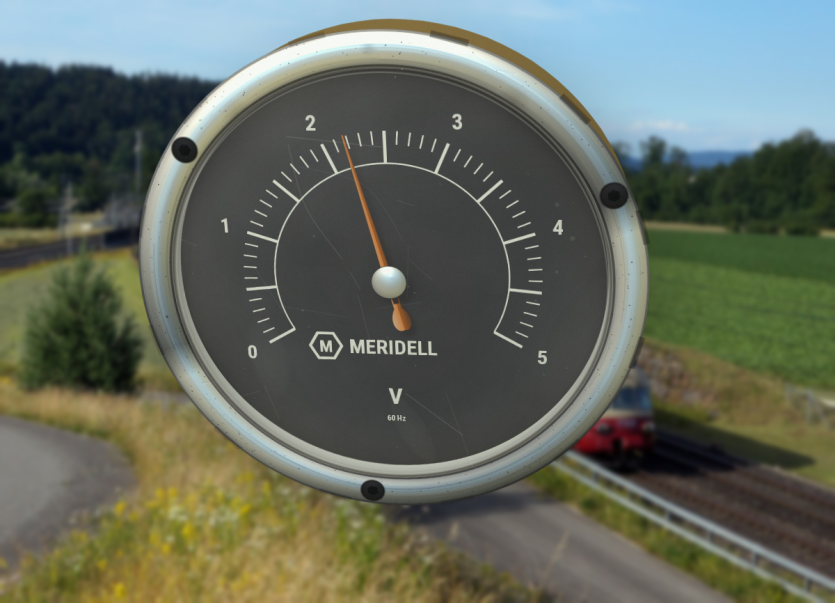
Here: 2.2 V
